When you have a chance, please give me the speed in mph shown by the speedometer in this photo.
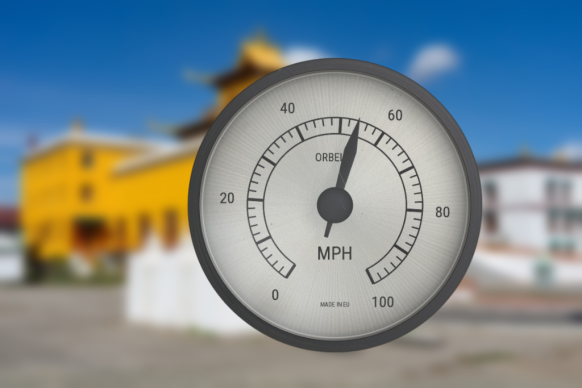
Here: 54 mph
